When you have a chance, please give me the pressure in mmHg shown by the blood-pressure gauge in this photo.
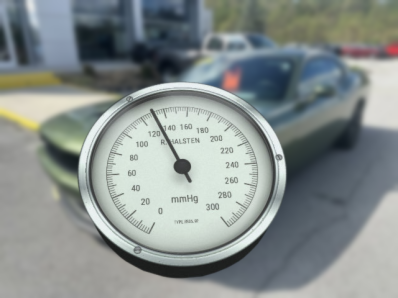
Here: 130 mmHg
